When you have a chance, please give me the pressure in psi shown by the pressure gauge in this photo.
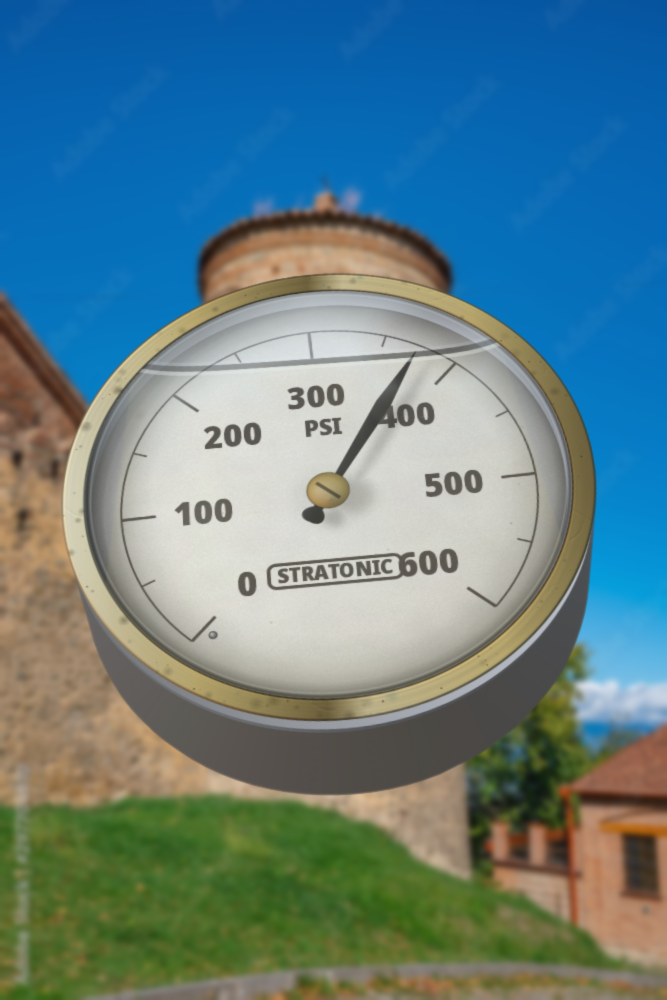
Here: 375 psi
